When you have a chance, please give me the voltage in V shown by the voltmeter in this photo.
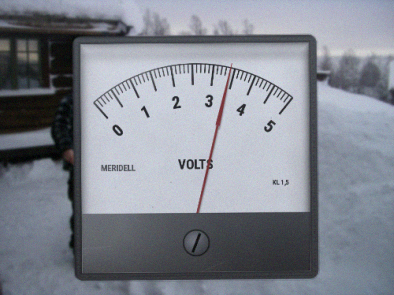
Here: 3.4 V
